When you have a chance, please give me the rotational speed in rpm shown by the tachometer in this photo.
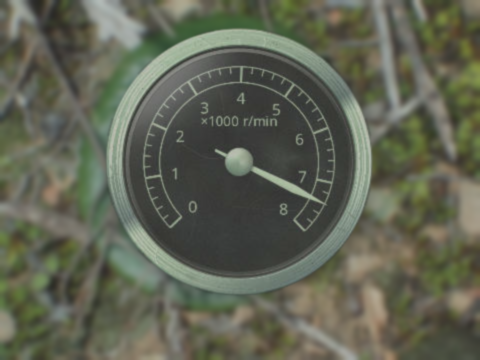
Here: 7400 rpm
